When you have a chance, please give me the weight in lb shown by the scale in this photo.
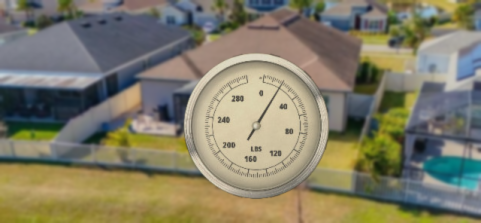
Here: 20 lb
